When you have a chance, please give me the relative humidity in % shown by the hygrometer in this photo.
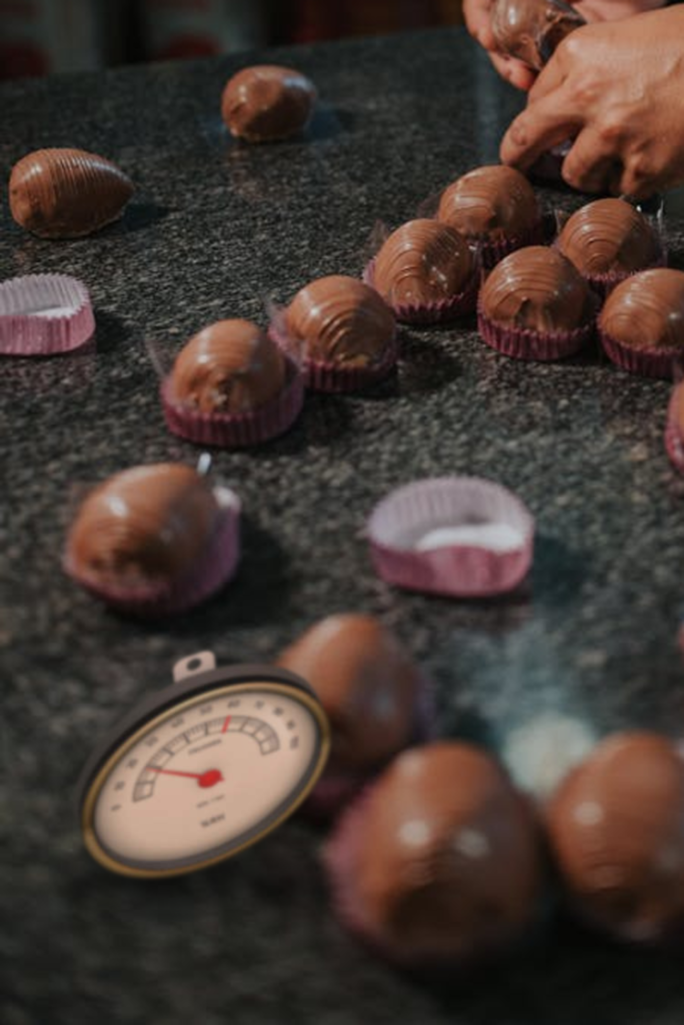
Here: 20 %
